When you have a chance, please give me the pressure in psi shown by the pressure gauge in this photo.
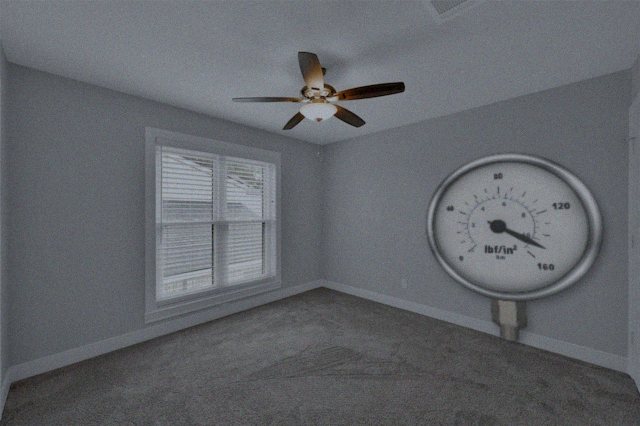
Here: 150 psi
